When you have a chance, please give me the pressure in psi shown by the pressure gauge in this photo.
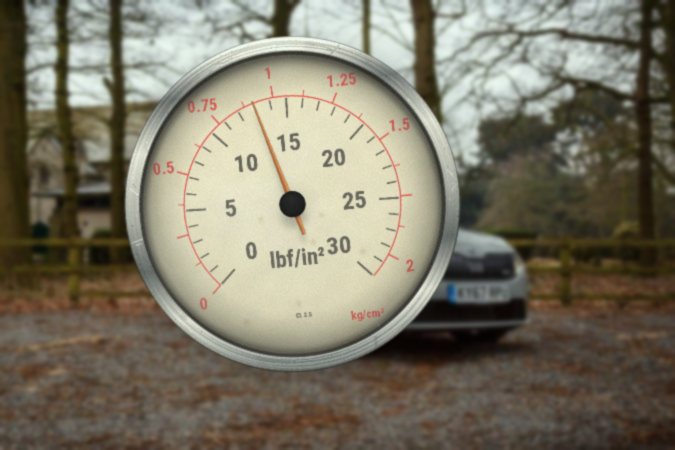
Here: 13 psi
